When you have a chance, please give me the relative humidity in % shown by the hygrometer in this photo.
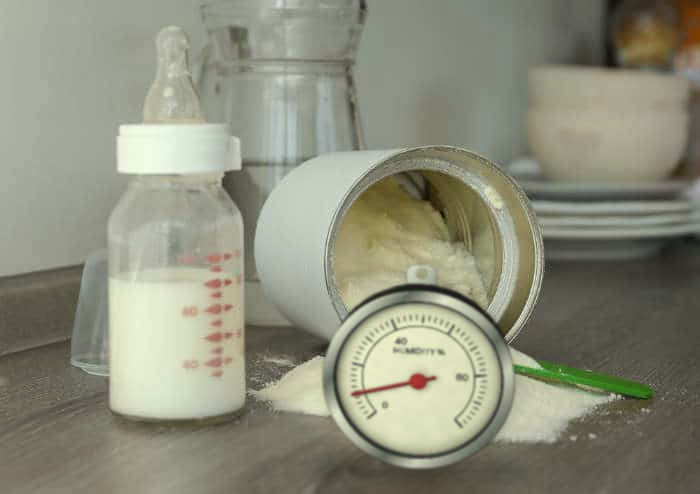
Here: 10 %
